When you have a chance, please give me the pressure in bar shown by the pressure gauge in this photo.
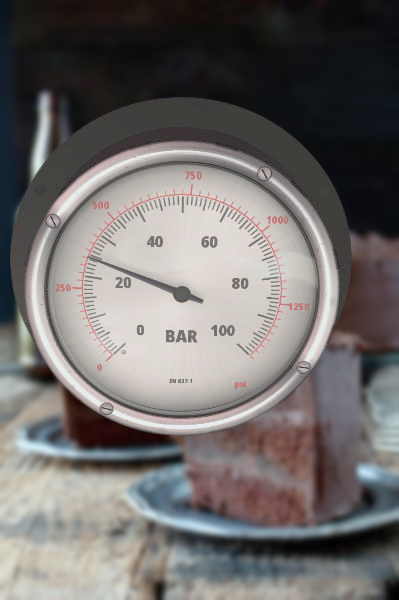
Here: 25 bar
